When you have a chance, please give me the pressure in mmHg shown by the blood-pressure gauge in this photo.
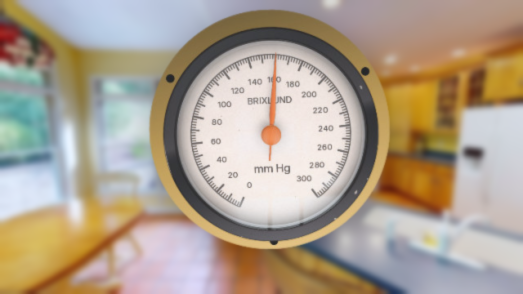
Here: 160 mmHg
